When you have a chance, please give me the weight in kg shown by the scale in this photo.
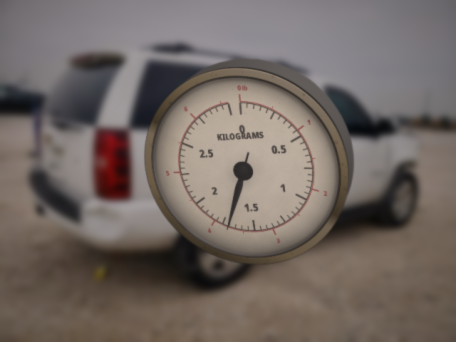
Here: 1.7 kg
